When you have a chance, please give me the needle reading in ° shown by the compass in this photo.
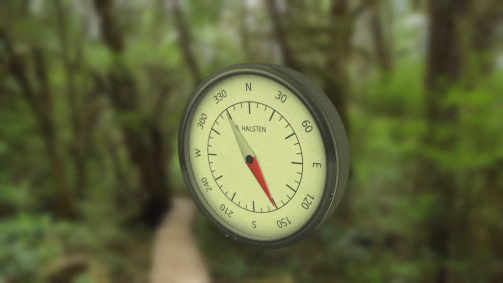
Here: 150 °
